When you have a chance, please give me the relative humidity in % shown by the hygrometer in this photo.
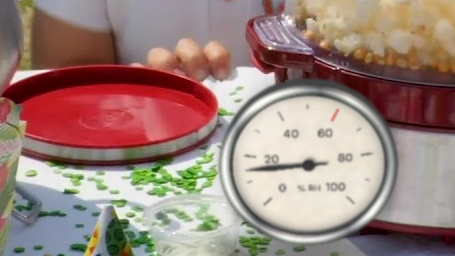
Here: 15 %
